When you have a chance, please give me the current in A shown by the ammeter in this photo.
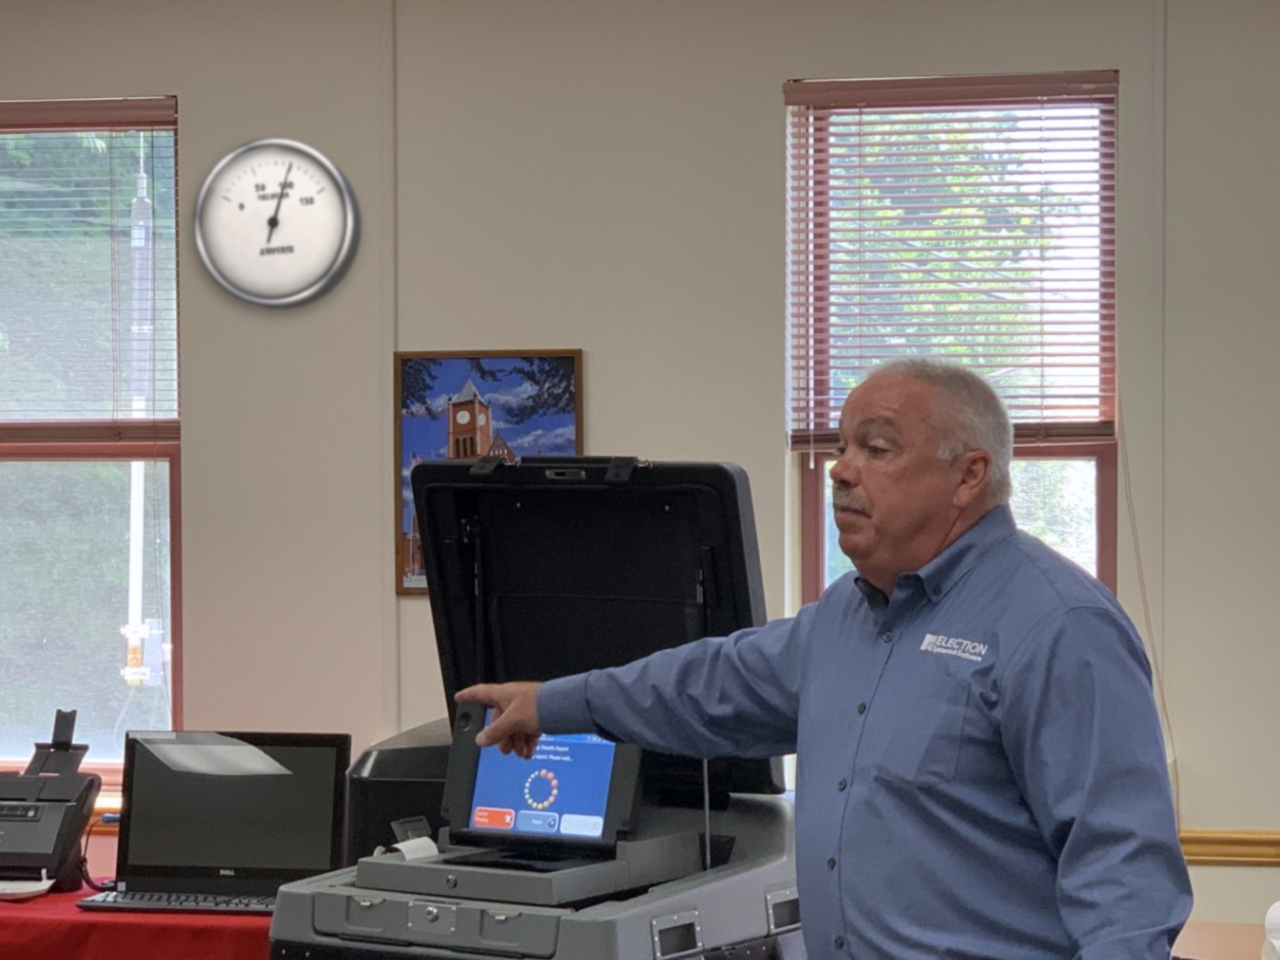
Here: 100 A
